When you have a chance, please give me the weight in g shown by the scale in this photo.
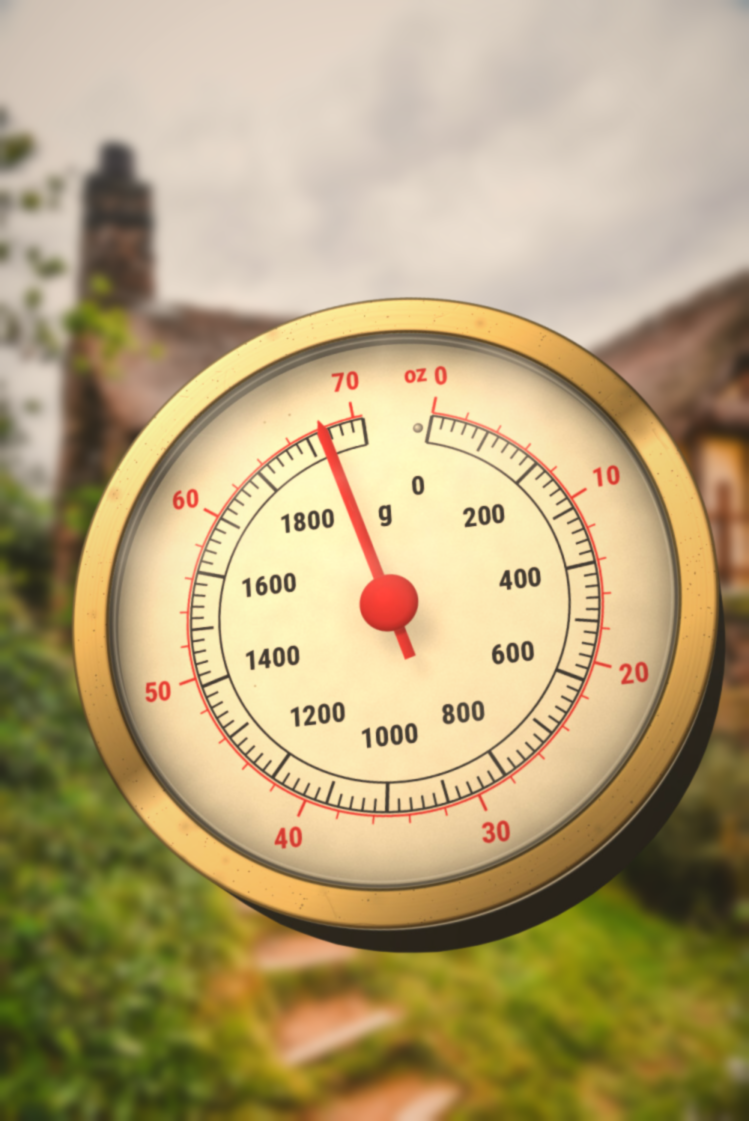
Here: 1930 g
